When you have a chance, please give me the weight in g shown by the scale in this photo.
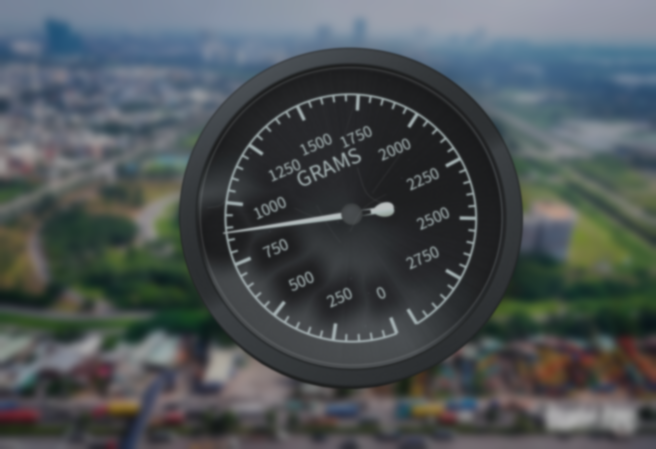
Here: 875 g
